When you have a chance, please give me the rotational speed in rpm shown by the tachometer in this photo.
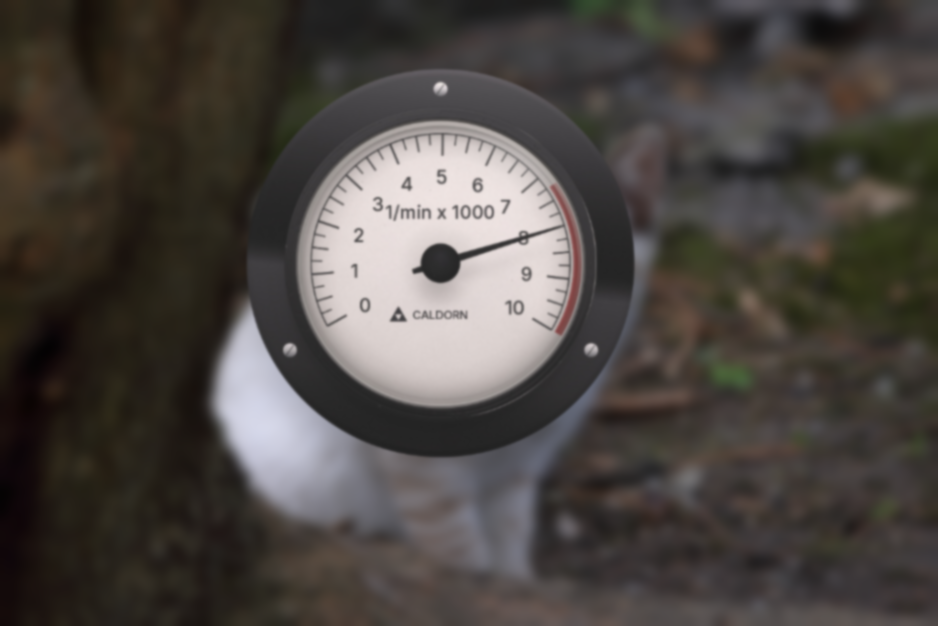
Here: 8000 rpm
